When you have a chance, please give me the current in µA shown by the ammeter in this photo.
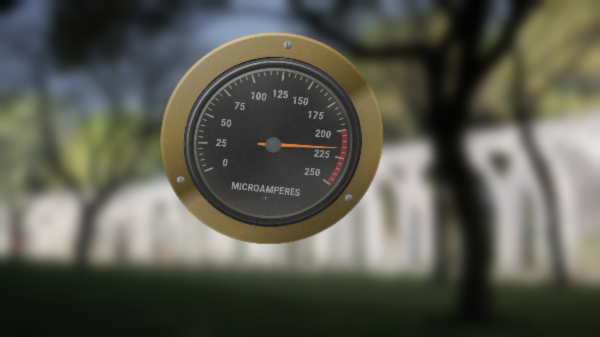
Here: 215 µA
